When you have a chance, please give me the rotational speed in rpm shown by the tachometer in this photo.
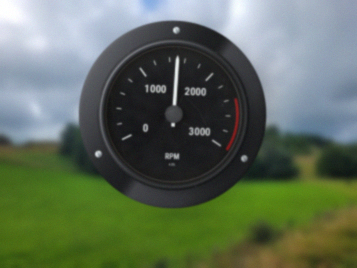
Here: 1500 rpm
